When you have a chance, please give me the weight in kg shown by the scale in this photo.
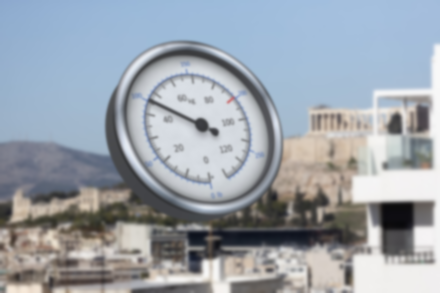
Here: 45 kg
